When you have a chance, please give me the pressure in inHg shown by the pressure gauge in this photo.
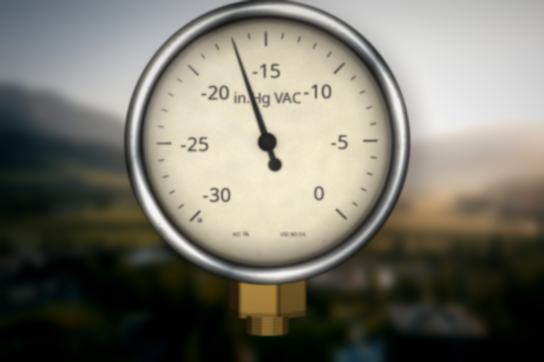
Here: -17 inHg
